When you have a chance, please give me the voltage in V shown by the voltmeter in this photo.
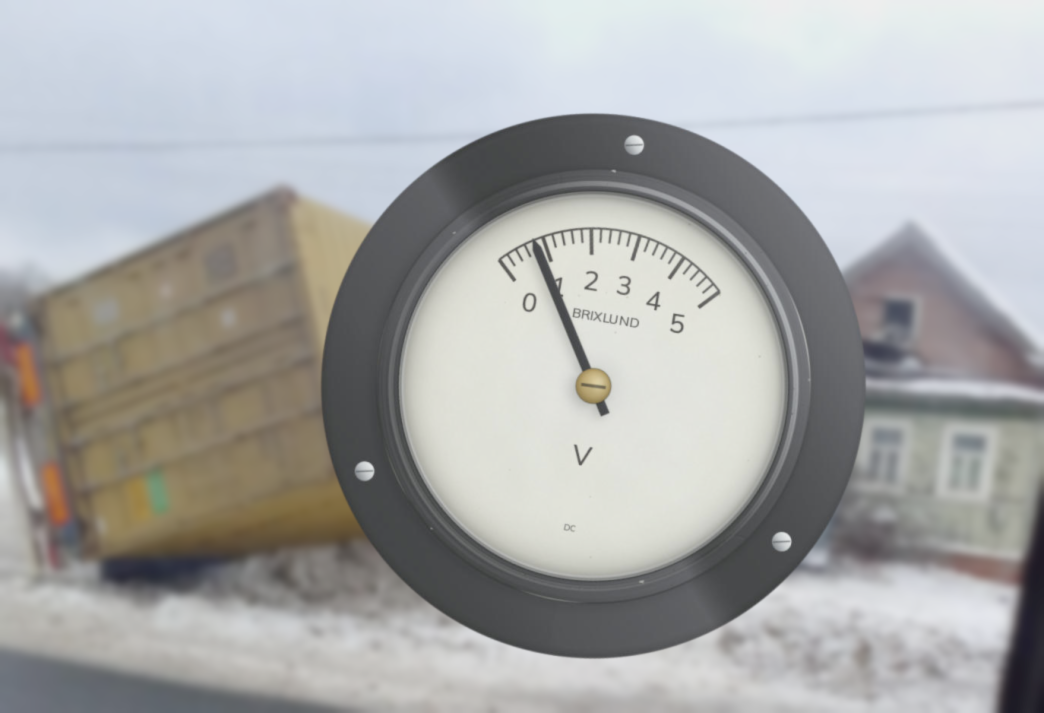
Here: 0.8 V
